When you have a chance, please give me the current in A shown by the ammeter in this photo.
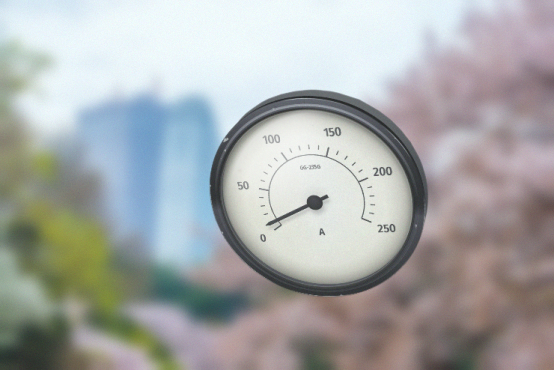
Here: 10 A
